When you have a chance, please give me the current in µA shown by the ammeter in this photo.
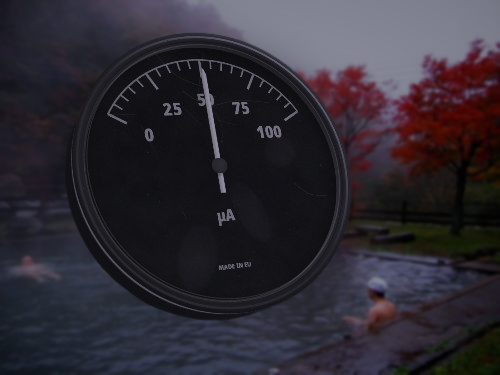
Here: 50 µA
